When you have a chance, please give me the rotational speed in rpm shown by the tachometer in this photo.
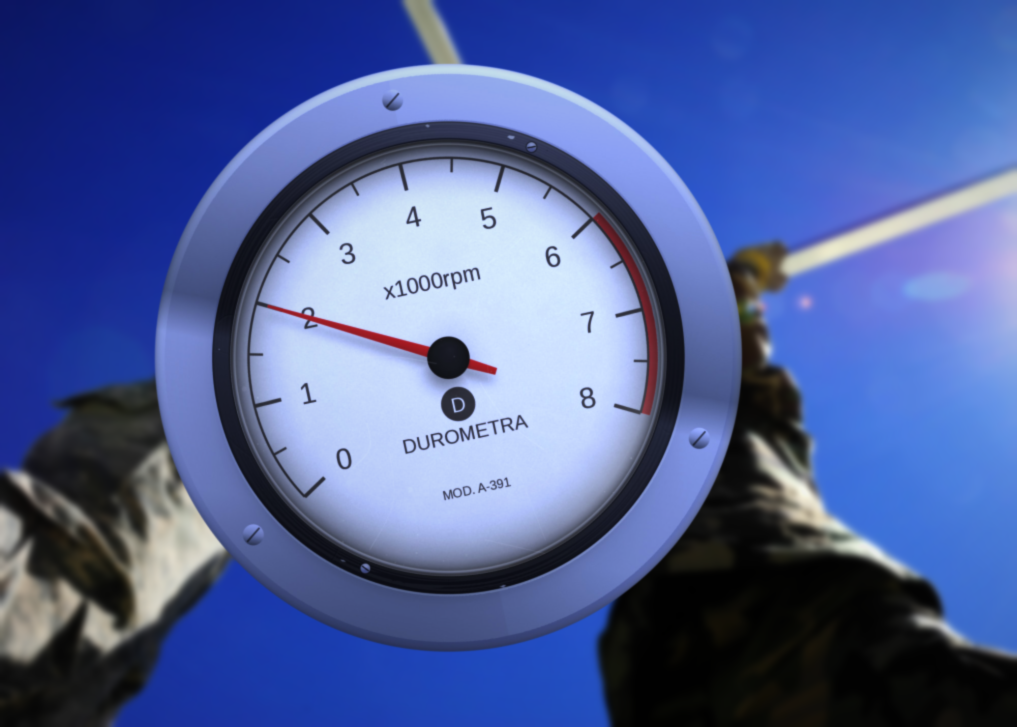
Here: 2000 rpm
